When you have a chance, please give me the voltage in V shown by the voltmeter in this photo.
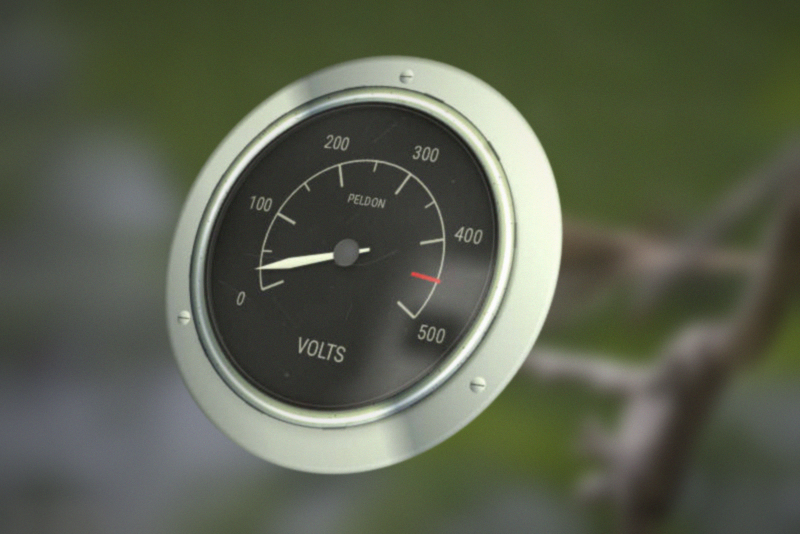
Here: 25 V
